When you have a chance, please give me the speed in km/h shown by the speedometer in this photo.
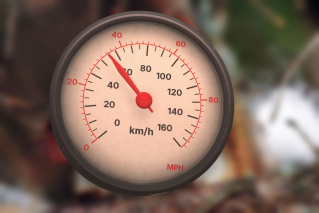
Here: 55 km/h
